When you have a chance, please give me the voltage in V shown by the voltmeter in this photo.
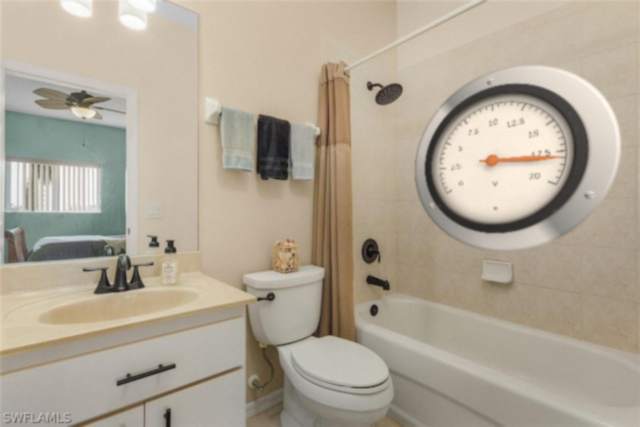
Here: 18 V
